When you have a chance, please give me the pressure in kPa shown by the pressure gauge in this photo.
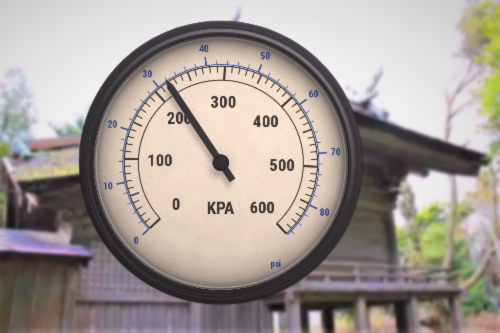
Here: 220 kPa
